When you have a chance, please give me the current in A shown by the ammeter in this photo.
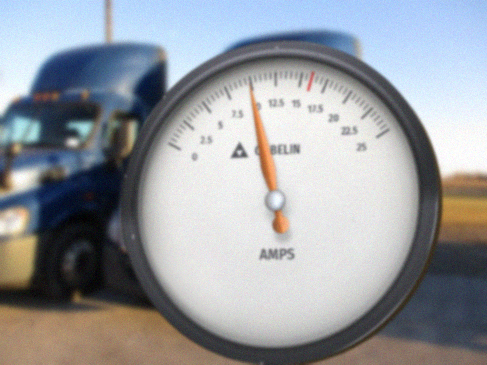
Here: 10 A
